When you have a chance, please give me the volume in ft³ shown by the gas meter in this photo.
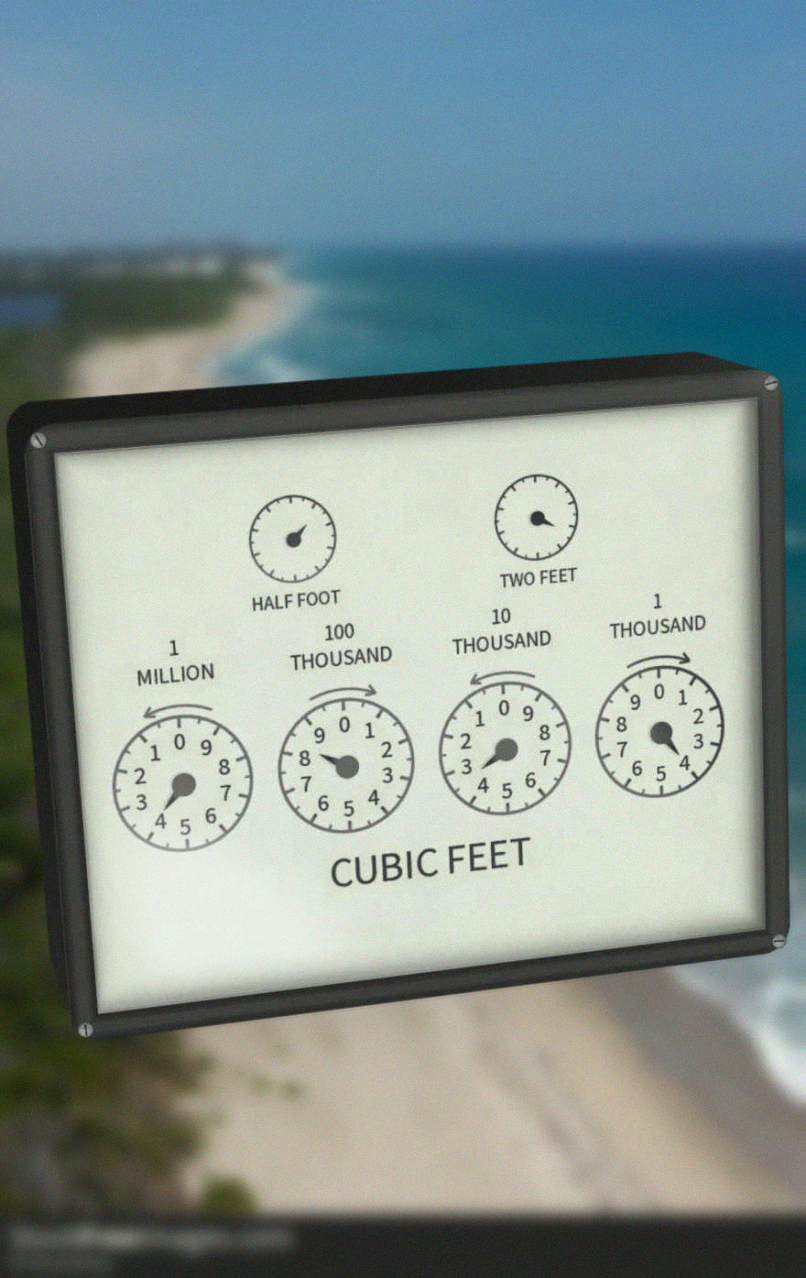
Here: 383400 ft³
